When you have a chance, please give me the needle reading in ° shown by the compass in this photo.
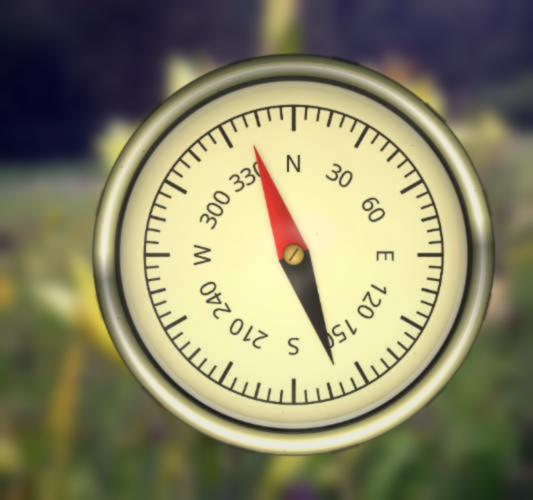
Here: 340 °
